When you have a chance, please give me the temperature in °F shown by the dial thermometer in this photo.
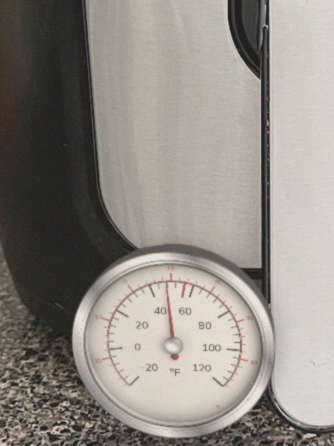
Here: 48 °F
